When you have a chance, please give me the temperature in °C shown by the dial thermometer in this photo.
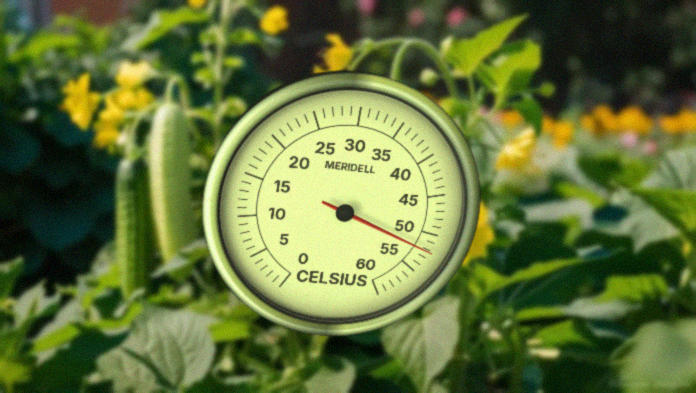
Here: 52 °C
